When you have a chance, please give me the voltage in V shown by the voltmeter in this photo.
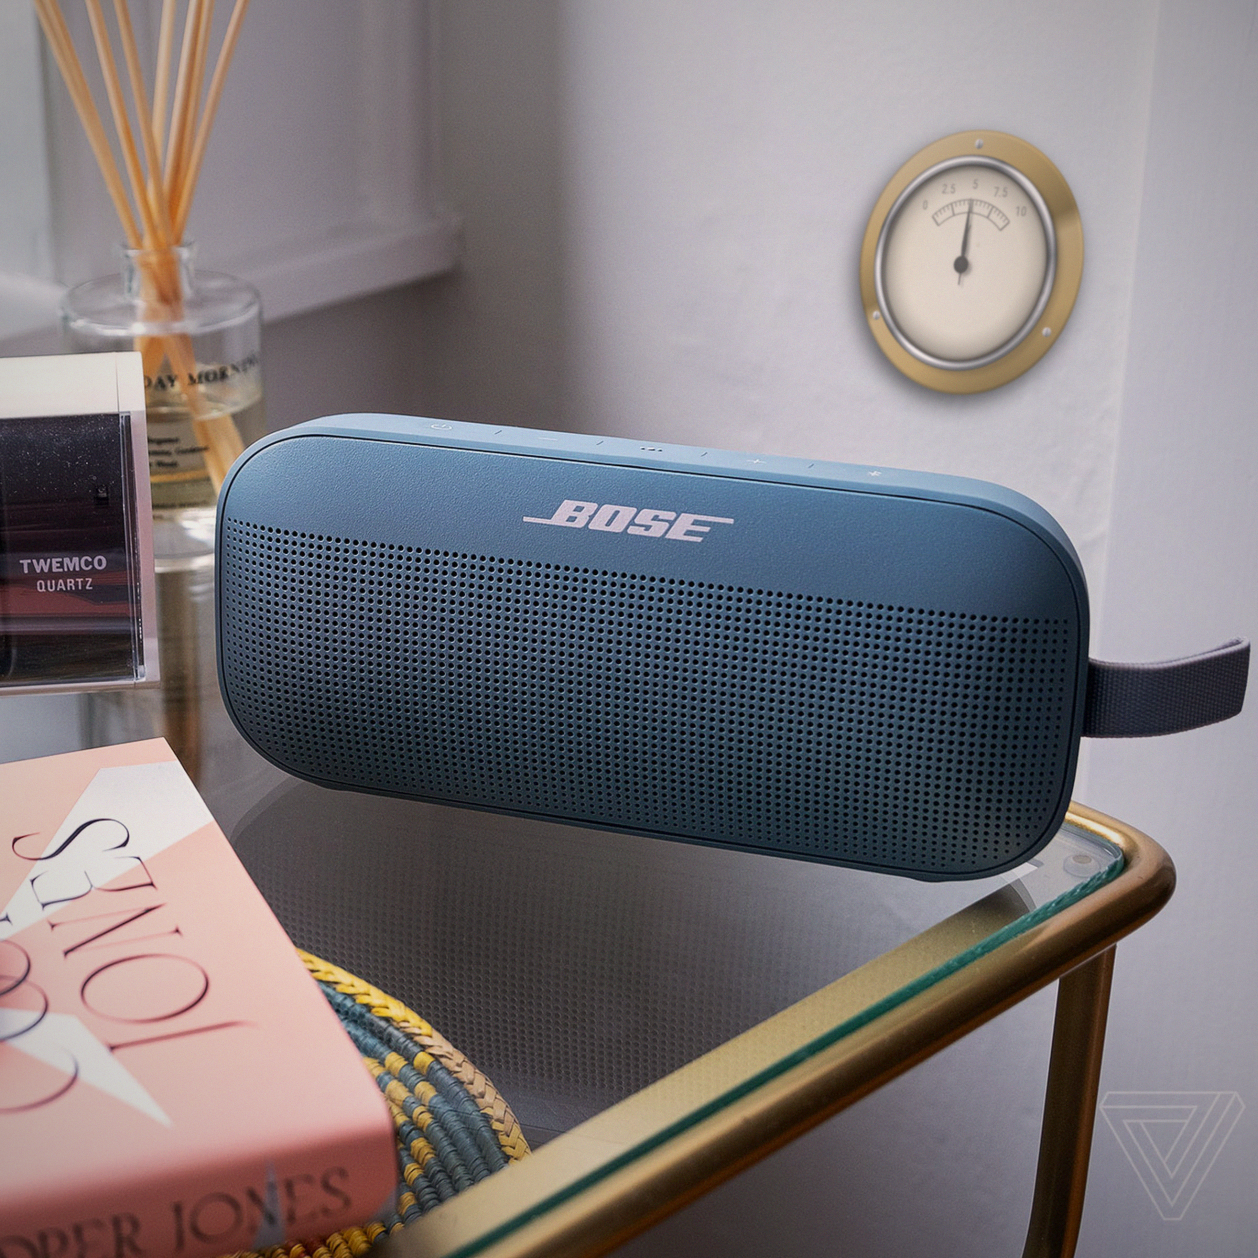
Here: 5 V
